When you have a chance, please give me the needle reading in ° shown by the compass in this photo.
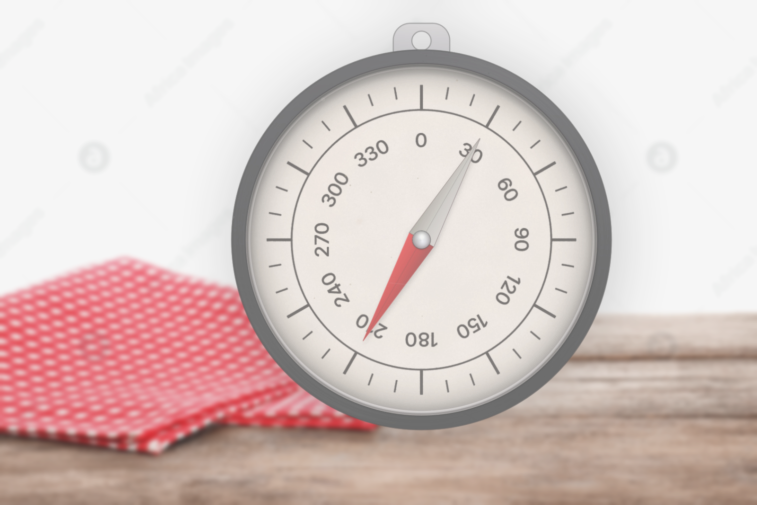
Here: 210 °
